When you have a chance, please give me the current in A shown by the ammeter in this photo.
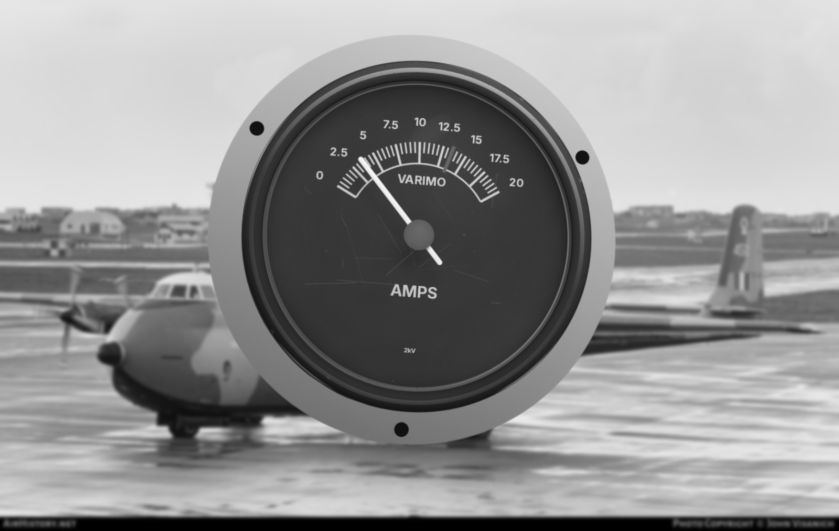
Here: 3.5 A
